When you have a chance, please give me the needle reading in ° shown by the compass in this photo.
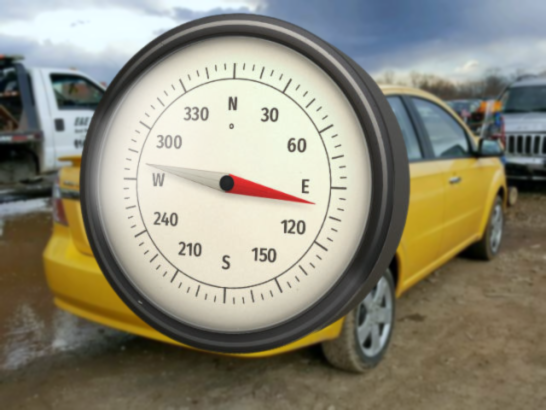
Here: 100 °
